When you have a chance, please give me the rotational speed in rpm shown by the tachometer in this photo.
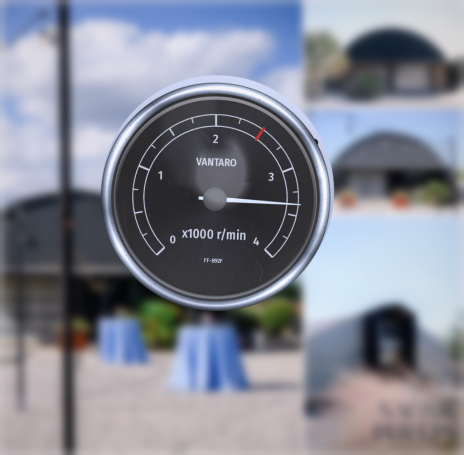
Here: 3375 rpm
